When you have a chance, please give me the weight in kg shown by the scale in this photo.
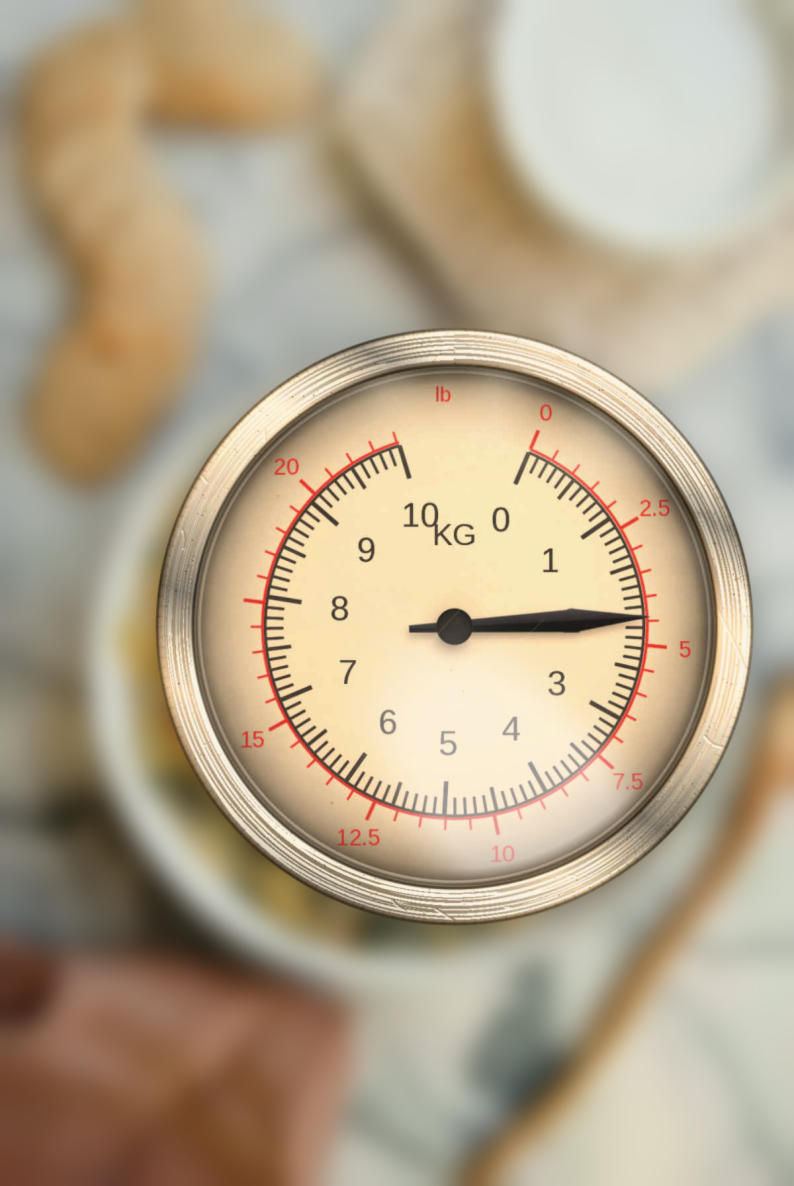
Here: 2 kg
